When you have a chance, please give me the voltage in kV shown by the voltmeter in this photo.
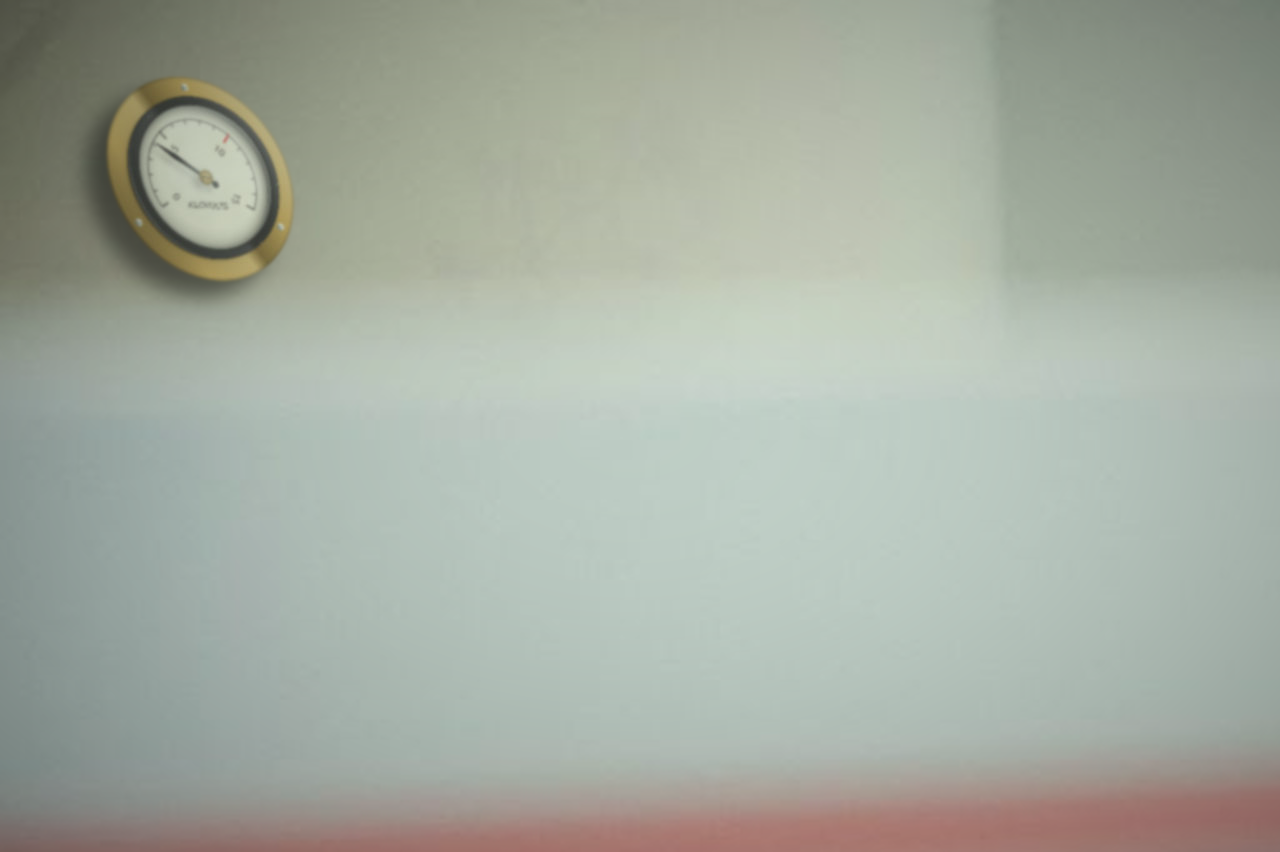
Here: 4 kV
